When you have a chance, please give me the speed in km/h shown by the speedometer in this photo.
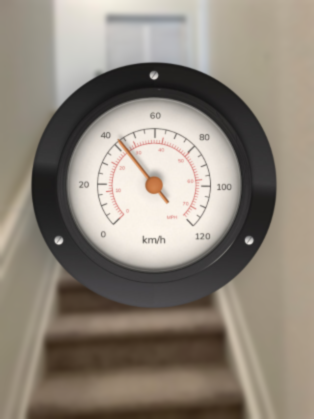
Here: 42.5 km/h
